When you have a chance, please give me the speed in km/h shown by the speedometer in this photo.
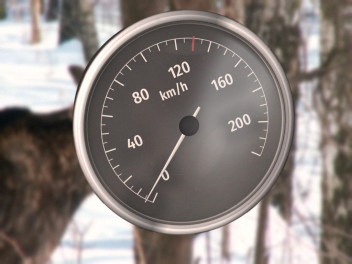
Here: 5 km/h
